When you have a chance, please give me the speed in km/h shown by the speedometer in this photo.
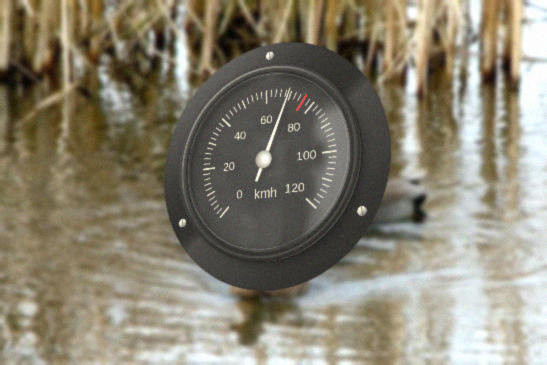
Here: 70 km/h
